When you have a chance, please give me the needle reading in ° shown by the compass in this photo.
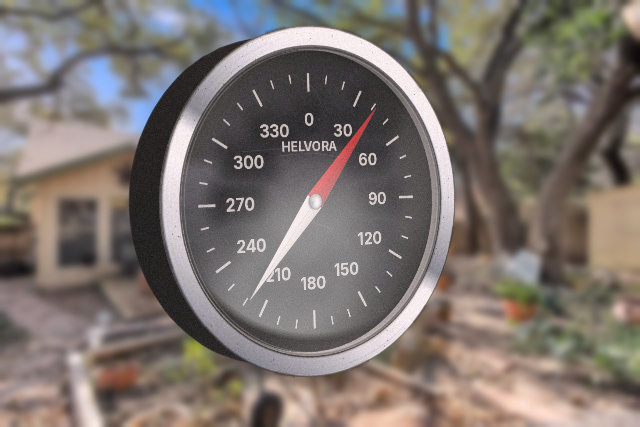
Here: 40 °
